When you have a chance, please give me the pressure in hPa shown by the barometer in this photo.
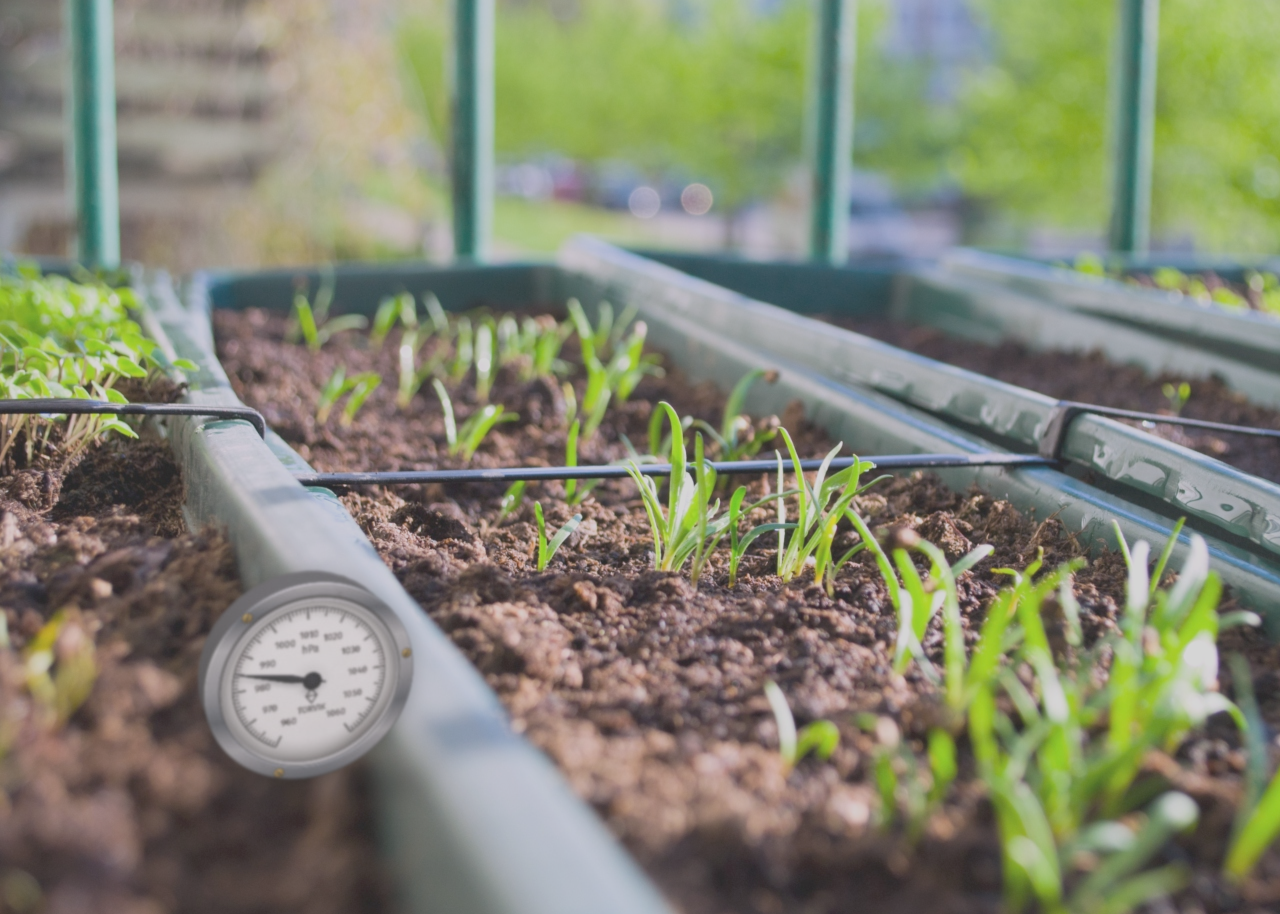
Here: 985 hPa
